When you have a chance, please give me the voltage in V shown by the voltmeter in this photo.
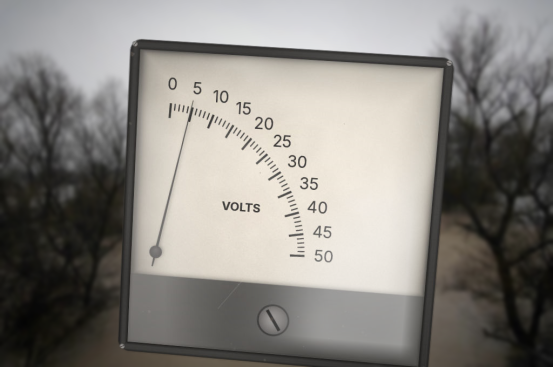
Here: 5 V
